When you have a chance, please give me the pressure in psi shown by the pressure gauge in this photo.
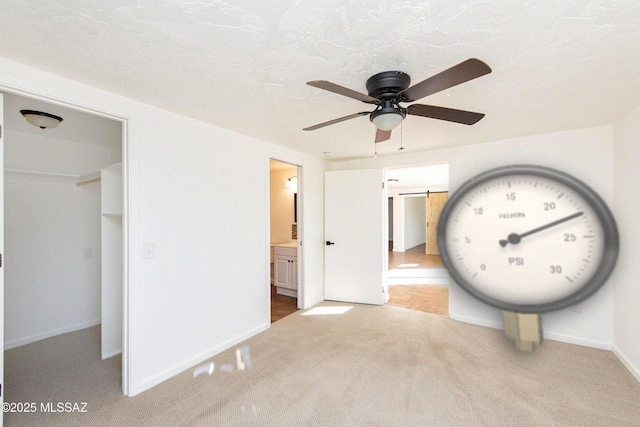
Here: 22.5 psi
